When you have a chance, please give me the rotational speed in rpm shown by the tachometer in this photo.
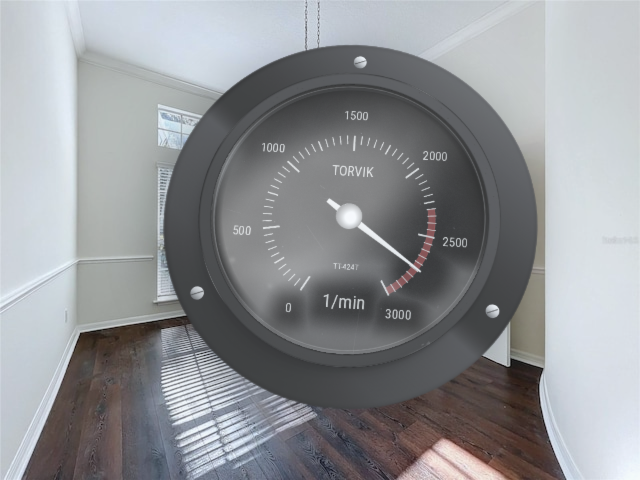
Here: 2750 rpm
